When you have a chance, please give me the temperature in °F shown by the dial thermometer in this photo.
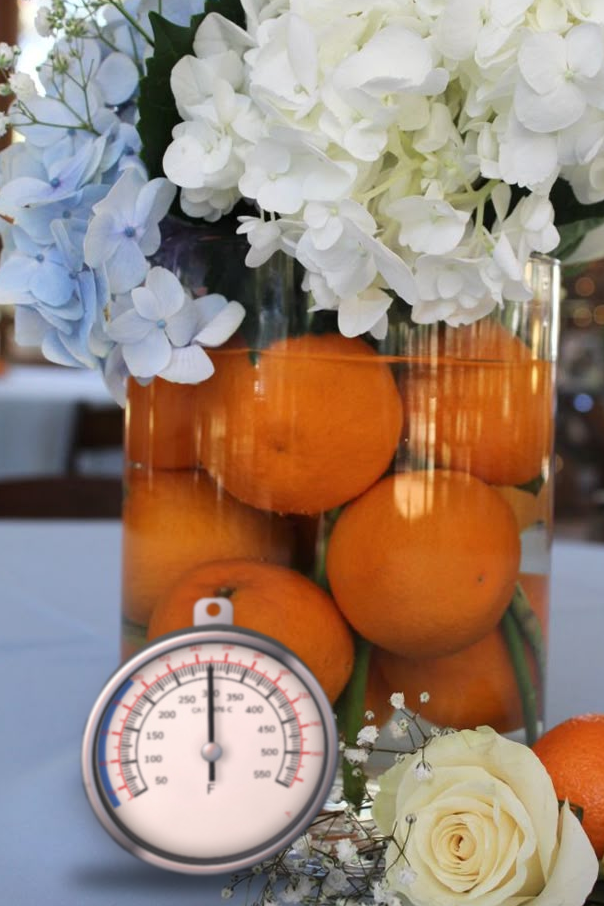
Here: 300 °F
